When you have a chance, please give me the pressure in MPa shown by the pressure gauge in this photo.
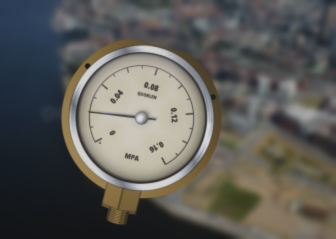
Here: 0.02 MPa
